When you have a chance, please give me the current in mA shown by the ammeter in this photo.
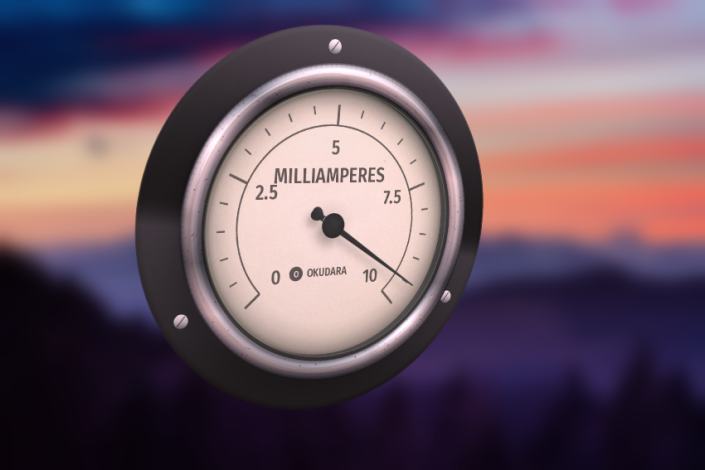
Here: 9.5 mA
